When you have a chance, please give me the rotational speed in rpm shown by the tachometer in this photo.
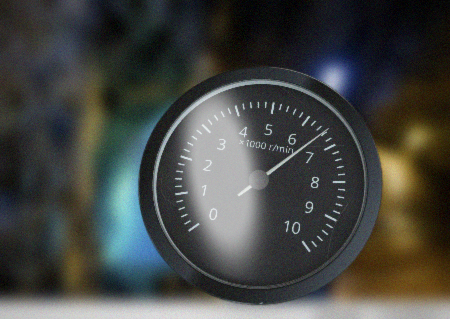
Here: 6600 rpm
